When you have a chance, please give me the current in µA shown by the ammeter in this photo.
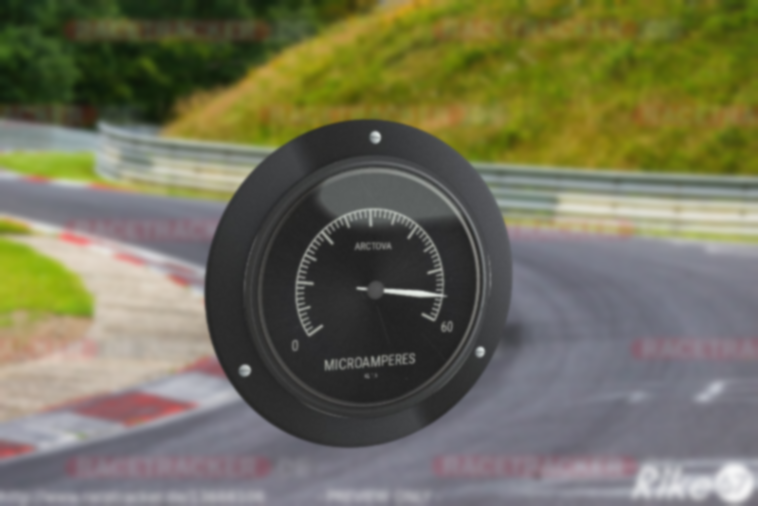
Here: 55 µA
